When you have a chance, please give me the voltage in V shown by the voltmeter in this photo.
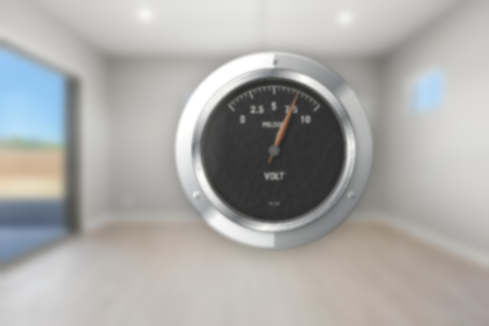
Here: 7.5 V
